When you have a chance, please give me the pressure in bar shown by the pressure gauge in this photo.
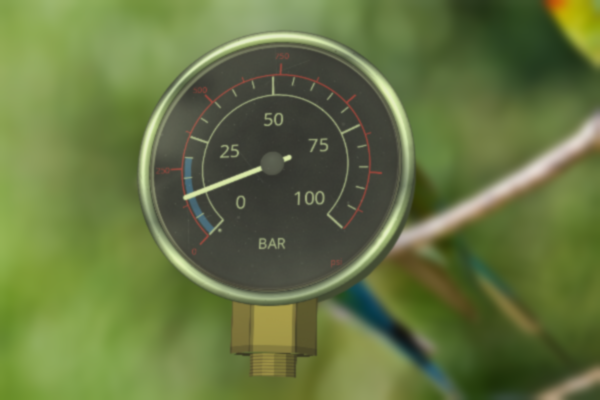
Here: 10 bar
